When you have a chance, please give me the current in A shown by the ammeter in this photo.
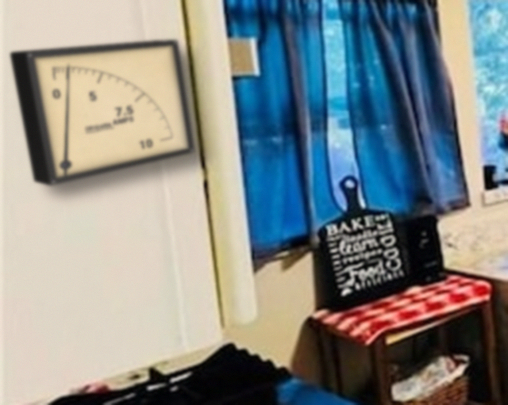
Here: 2.5 A
